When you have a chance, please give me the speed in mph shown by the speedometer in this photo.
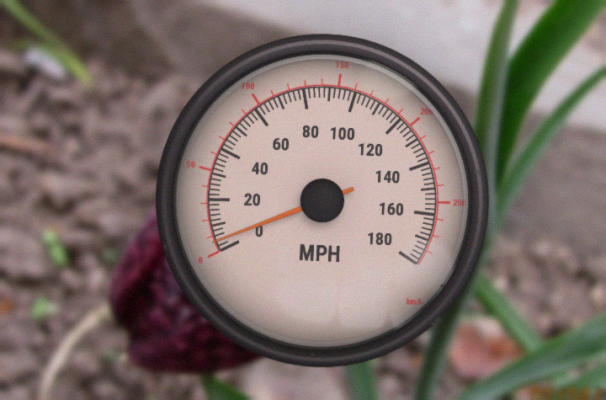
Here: 4 mph
